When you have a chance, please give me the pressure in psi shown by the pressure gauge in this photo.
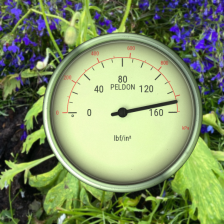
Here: 150 psi
